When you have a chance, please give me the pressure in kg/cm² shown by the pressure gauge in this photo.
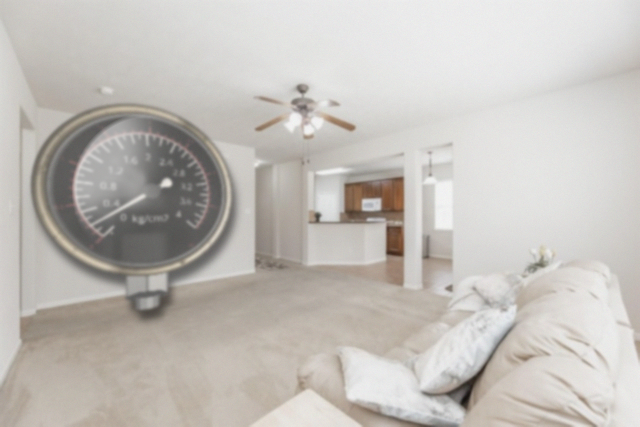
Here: 0.2 kg/cm²
